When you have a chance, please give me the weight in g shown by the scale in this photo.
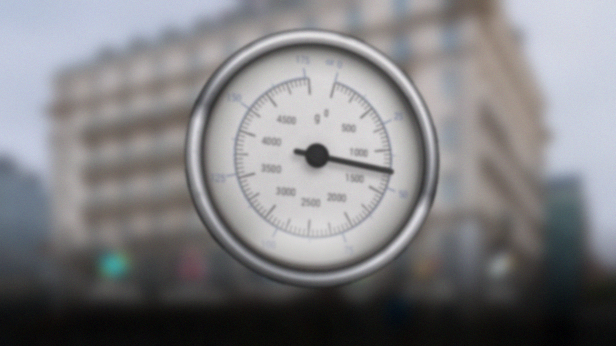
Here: 1250 g
